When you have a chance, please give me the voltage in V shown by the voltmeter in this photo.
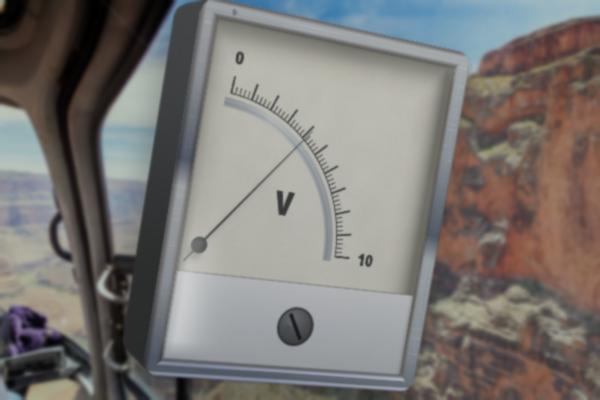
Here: 4 V
